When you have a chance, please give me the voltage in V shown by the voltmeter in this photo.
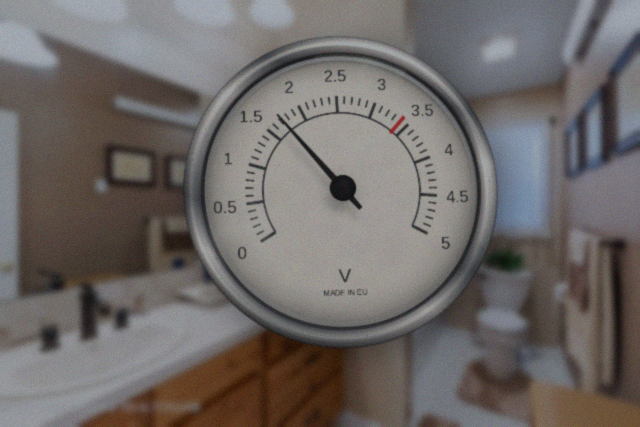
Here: 1.7 V
